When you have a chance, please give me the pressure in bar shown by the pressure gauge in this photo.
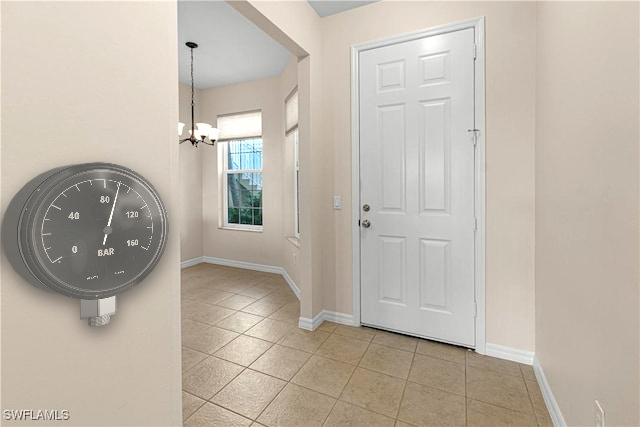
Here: 90 bar
